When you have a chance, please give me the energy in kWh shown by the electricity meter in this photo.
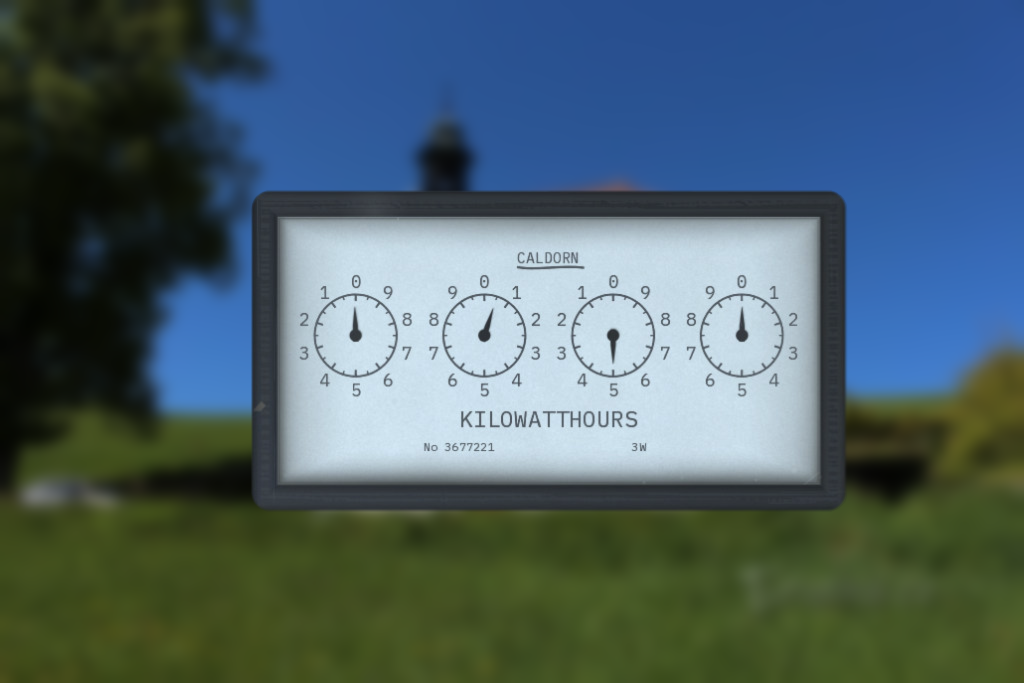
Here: 50 kWh
